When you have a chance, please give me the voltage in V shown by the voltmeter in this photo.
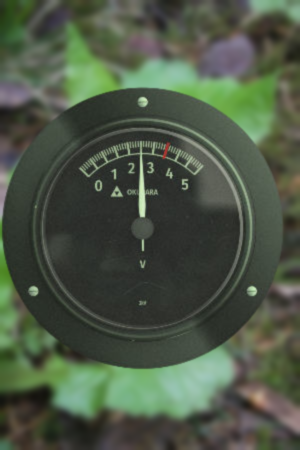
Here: 2.5 V
